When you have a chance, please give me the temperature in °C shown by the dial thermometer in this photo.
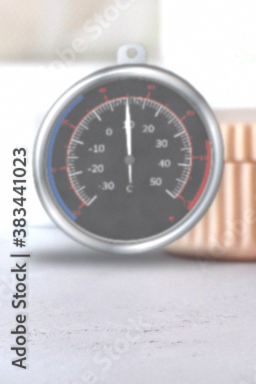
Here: 10 °C
